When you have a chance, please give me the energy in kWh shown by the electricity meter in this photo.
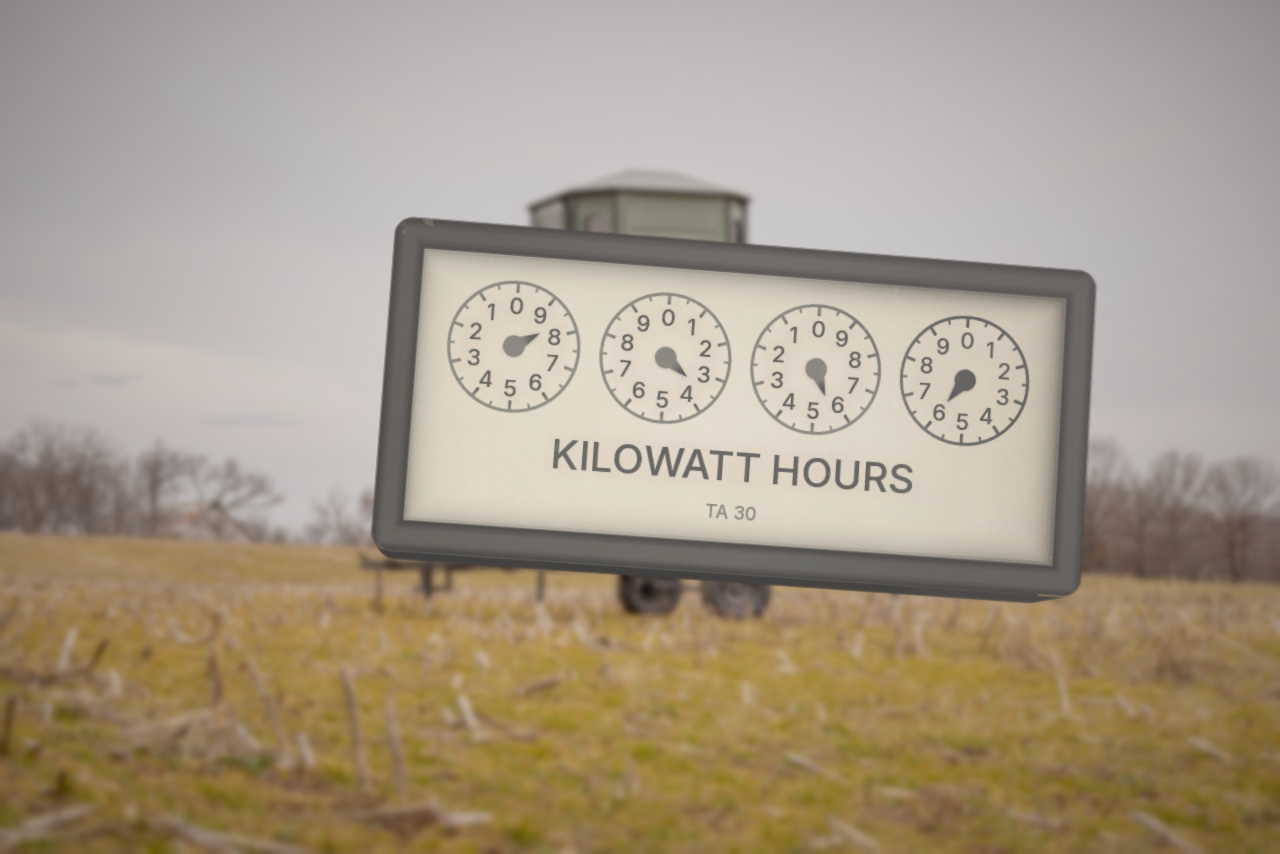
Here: 8356 kWh
